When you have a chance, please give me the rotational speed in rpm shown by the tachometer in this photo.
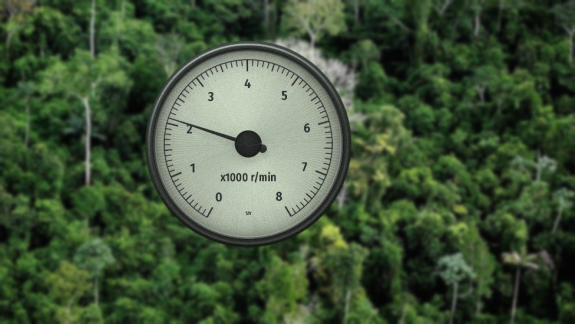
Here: 2100 rpm
